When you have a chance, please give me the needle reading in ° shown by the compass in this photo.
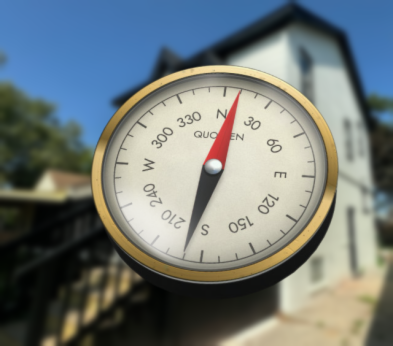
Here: 10 °
